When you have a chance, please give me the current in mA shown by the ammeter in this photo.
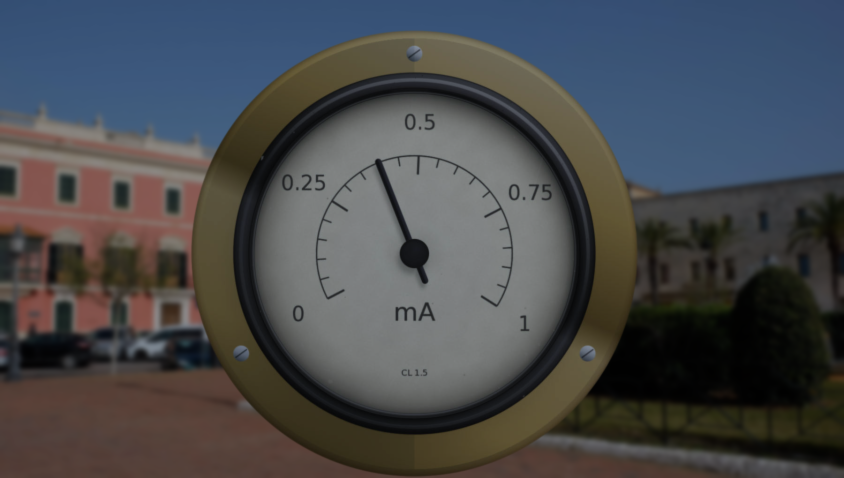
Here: 0.4 mA
